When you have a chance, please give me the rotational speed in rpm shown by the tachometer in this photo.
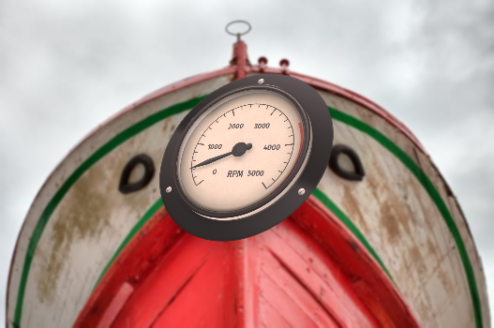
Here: 400 rpm
